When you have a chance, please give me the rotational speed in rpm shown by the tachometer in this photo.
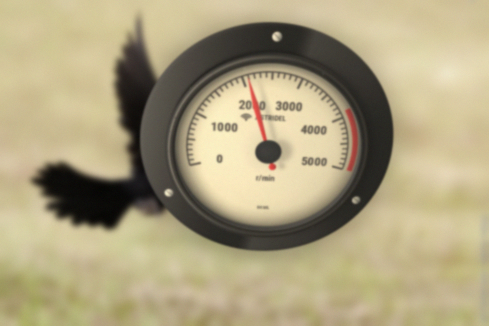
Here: 2100 rpm
